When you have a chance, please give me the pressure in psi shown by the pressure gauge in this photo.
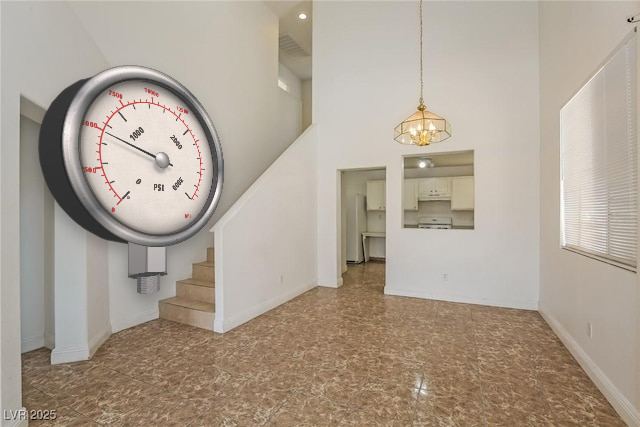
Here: 700 psi
